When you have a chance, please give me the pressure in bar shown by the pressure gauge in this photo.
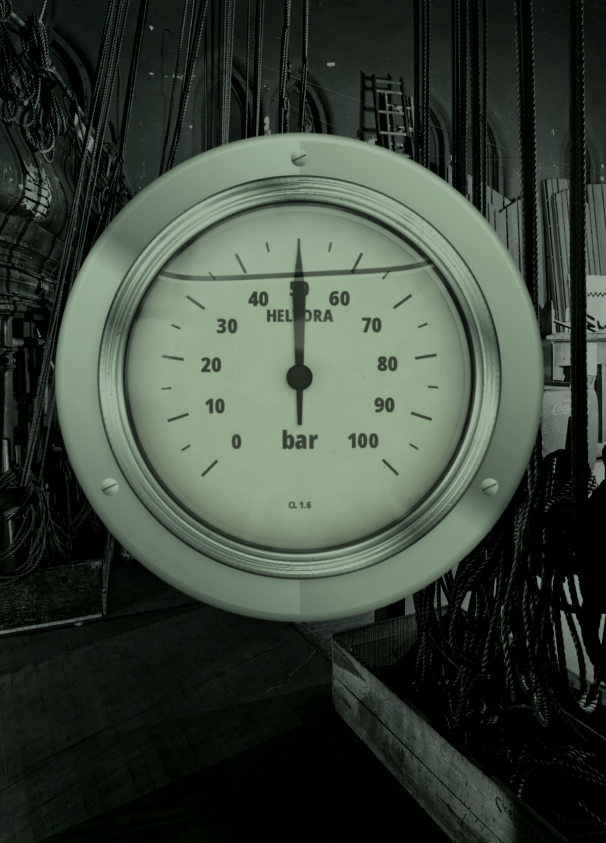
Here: 50 bar
